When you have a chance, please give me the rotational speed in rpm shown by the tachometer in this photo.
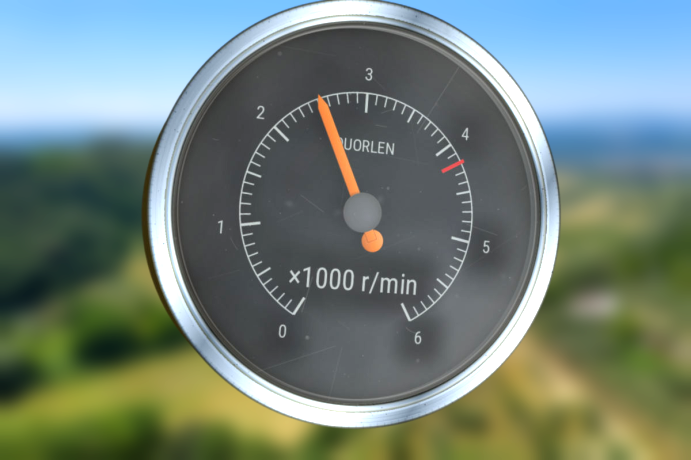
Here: 2500 rpm
